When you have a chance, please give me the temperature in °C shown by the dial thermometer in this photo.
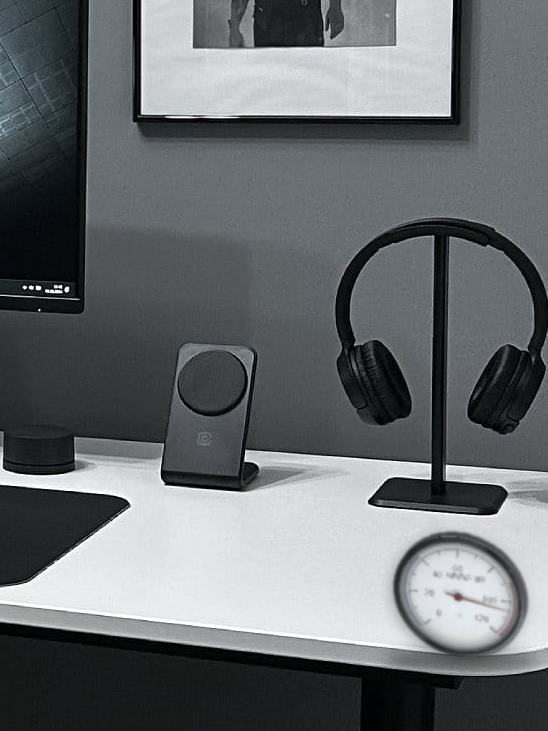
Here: 105 °C
